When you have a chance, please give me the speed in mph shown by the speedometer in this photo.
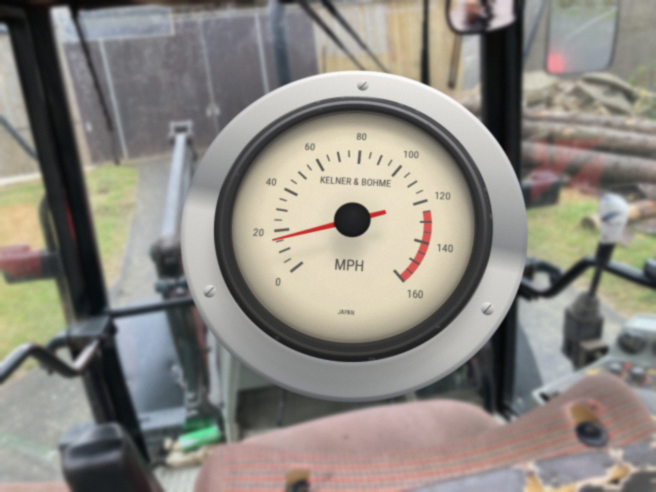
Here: 15 mph
